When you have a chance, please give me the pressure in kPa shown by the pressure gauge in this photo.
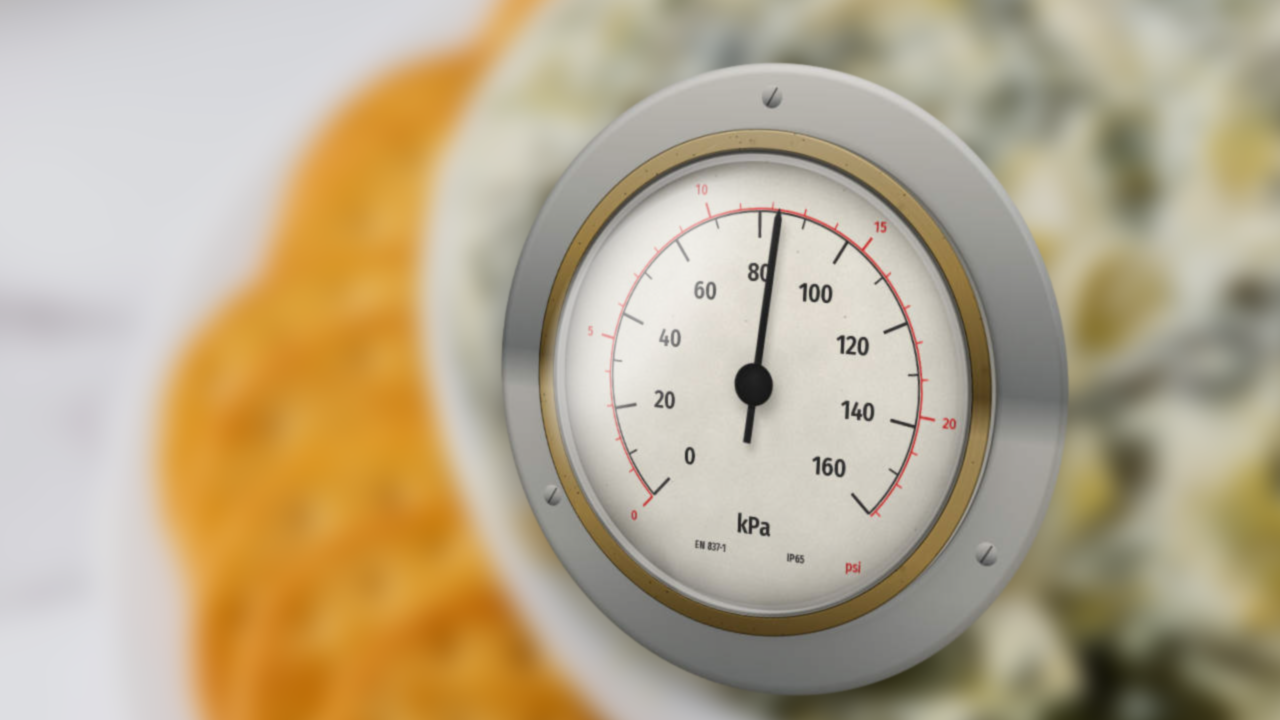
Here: 85 kPa
